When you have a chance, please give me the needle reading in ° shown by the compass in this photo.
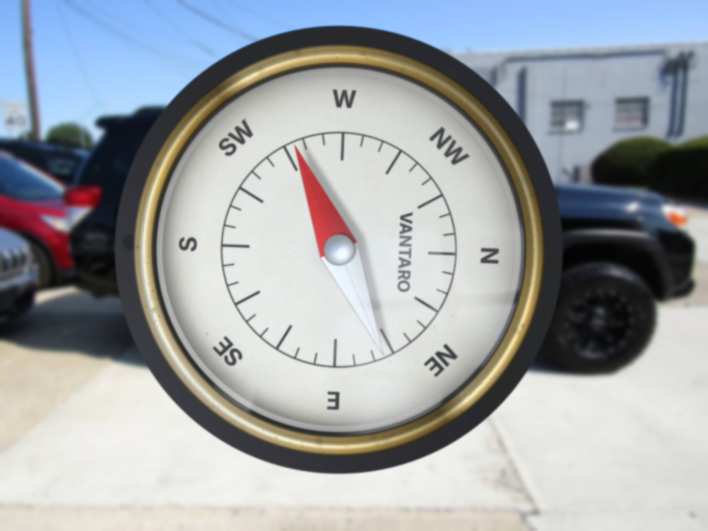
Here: 245 °
